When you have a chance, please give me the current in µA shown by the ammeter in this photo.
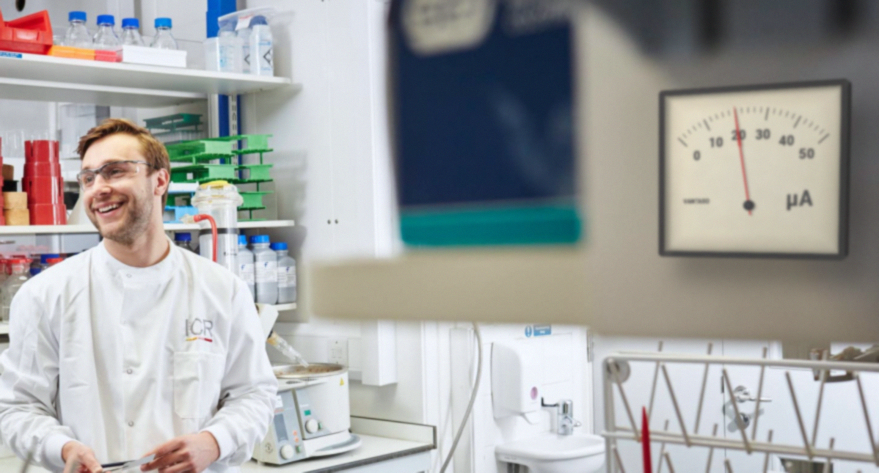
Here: 20 µA
